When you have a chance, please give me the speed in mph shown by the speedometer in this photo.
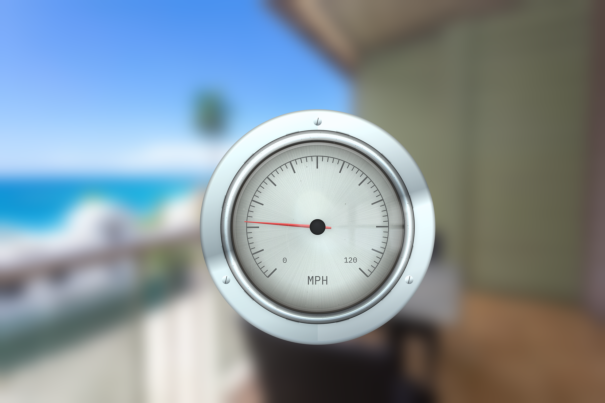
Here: 22 mph
